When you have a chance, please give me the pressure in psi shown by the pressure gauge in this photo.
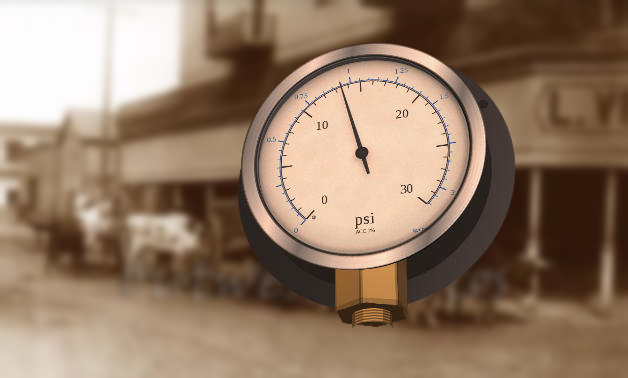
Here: 13.5 psi
